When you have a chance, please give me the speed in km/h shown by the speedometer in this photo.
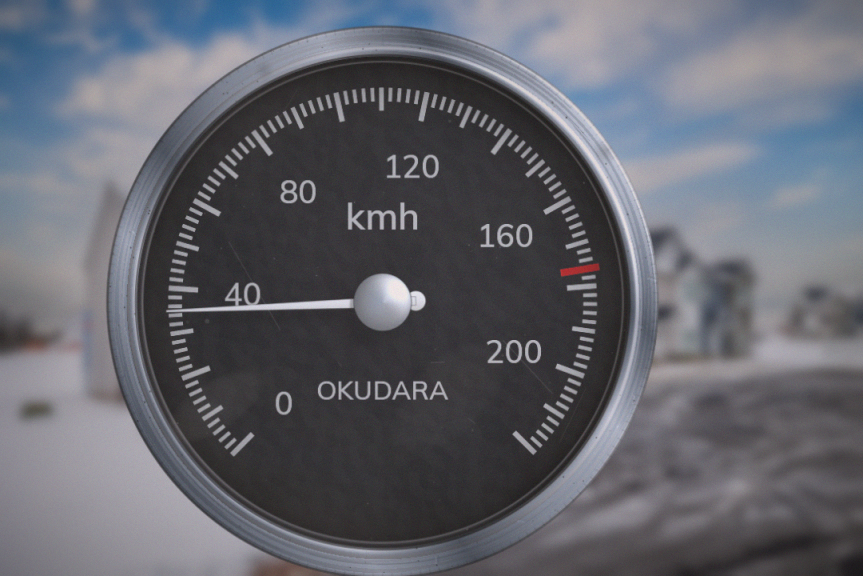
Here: 35 km/h
